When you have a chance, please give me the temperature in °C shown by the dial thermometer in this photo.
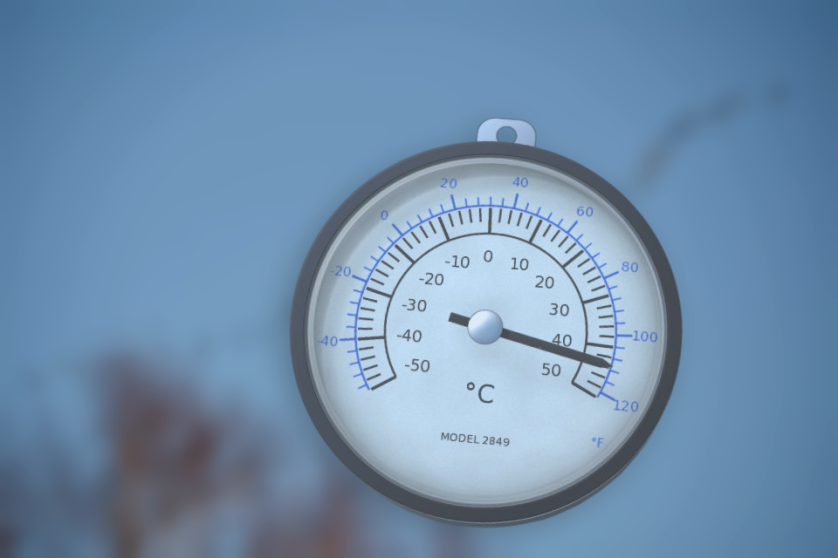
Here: 44 °C
